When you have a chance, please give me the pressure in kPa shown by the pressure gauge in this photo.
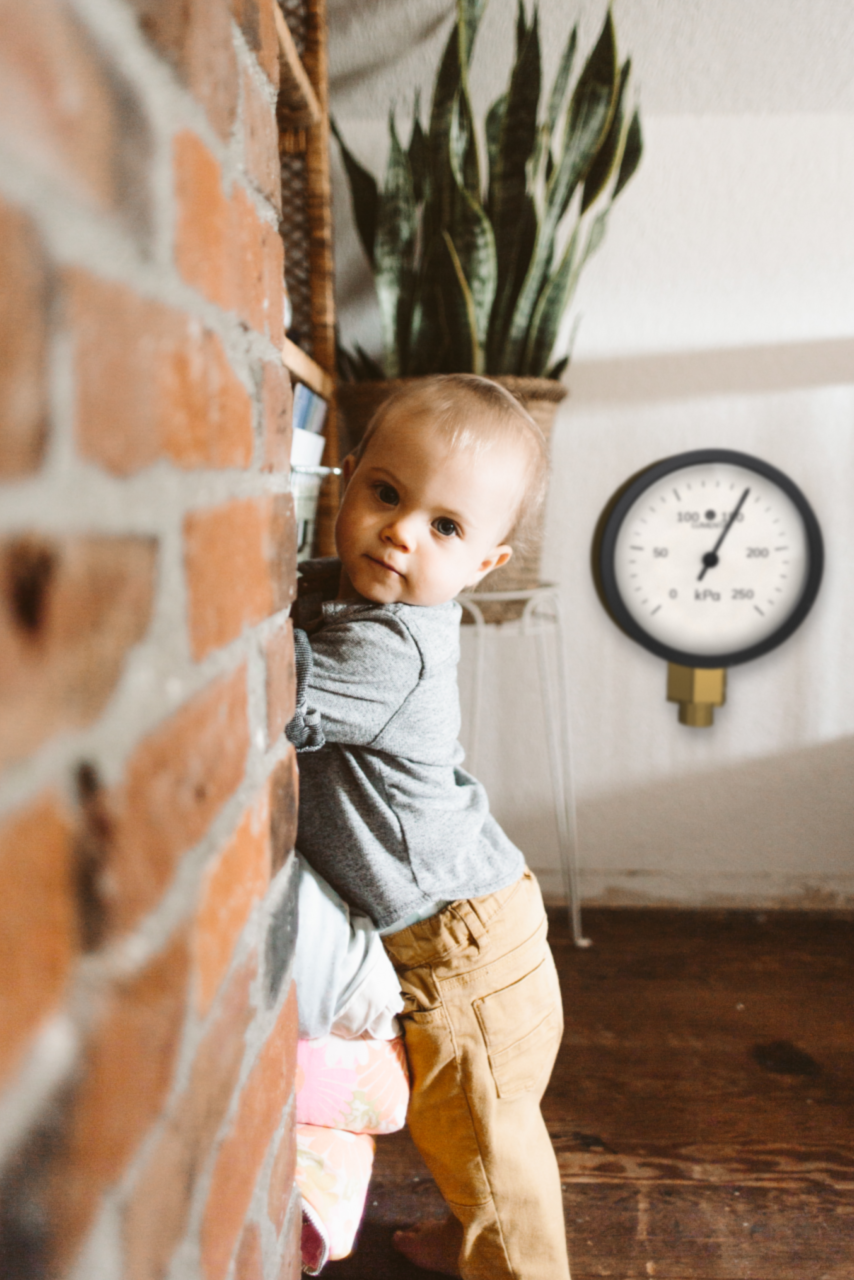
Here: 150 kPa
